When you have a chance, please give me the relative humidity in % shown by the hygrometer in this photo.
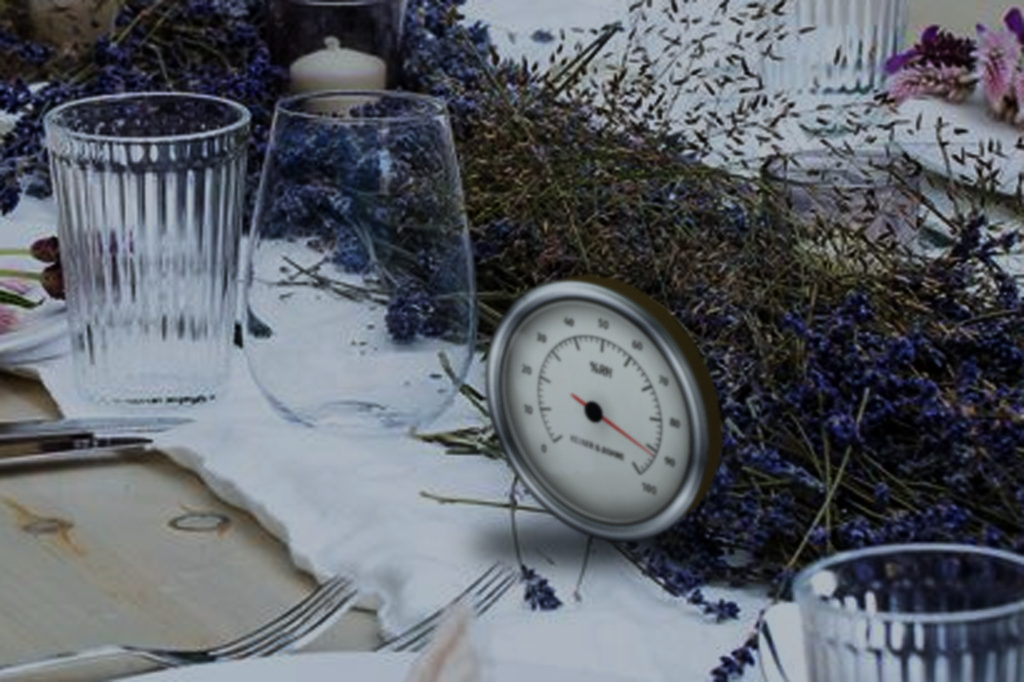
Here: 90 %
